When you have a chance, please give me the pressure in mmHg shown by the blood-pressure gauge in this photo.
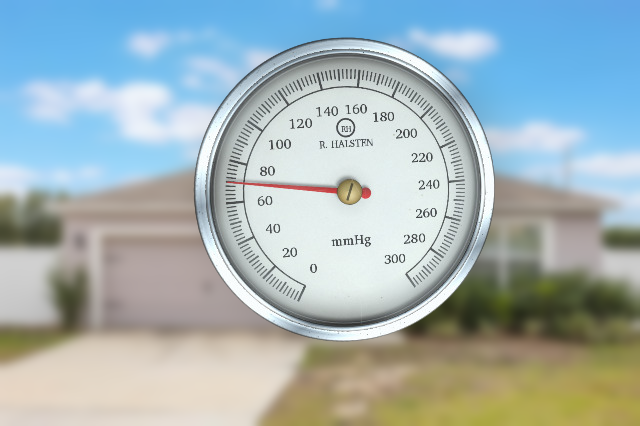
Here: 70 mmHg
